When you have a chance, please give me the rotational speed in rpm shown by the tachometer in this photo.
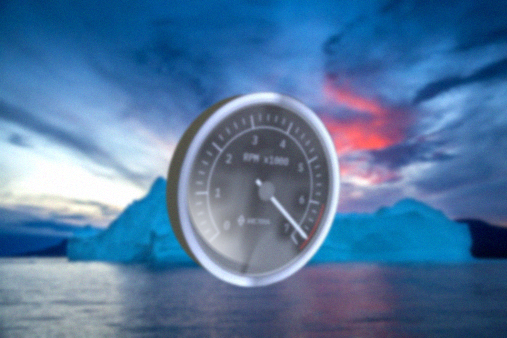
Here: 6800 rpm
